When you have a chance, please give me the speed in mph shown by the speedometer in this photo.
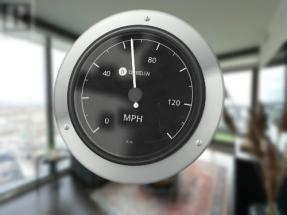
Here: 65 mph
